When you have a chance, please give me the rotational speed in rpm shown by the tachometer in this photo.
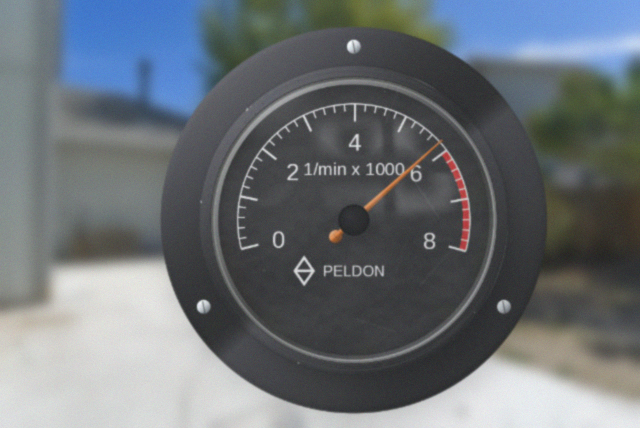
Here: 5800 rpm
